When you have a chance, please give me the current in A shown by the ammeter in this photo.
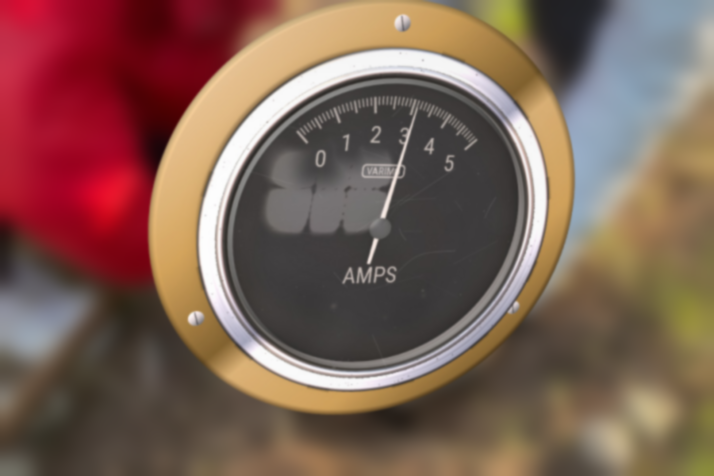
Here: 3 A
